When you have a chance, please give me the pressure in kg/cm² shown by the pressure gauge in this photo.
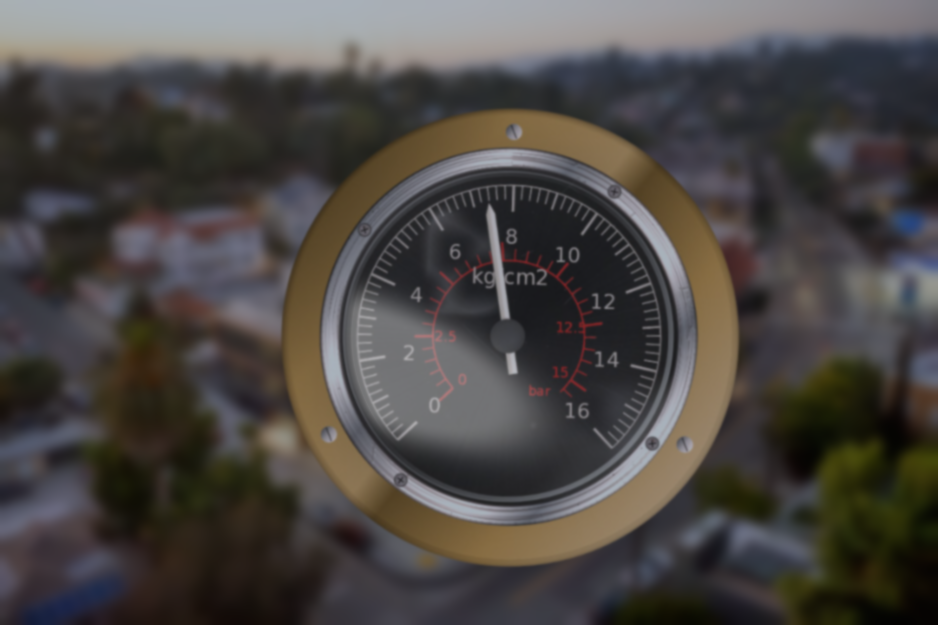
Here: 7.4 kg/cm²
